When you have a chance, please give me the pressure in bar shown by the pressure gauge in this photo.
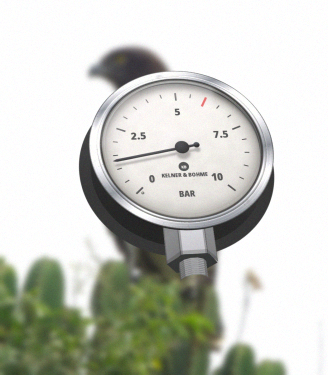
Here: 1.25 bar
